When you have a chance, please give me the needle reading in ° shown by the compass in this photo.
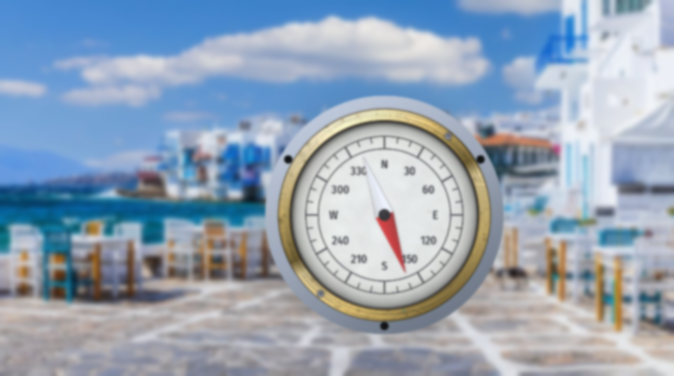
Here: 160 °
